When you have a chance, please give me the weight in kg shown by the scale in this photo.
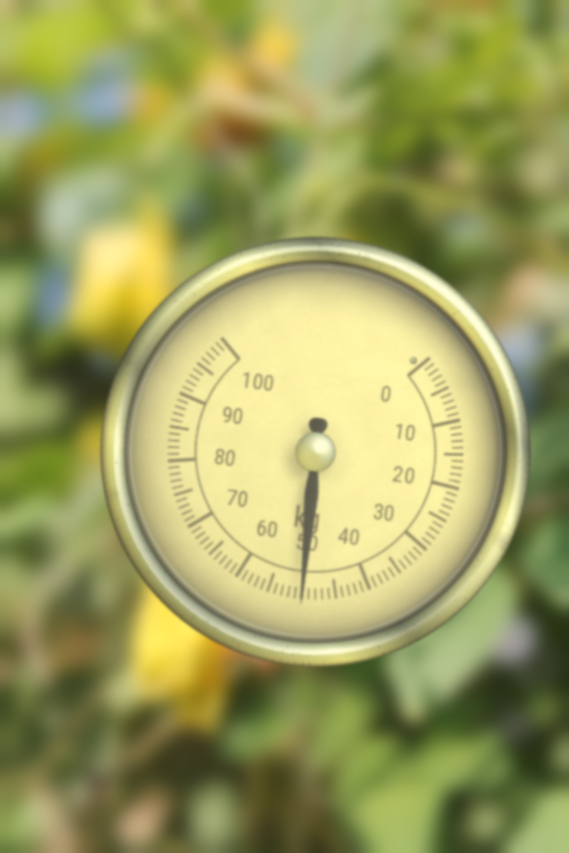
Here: 50 kg
